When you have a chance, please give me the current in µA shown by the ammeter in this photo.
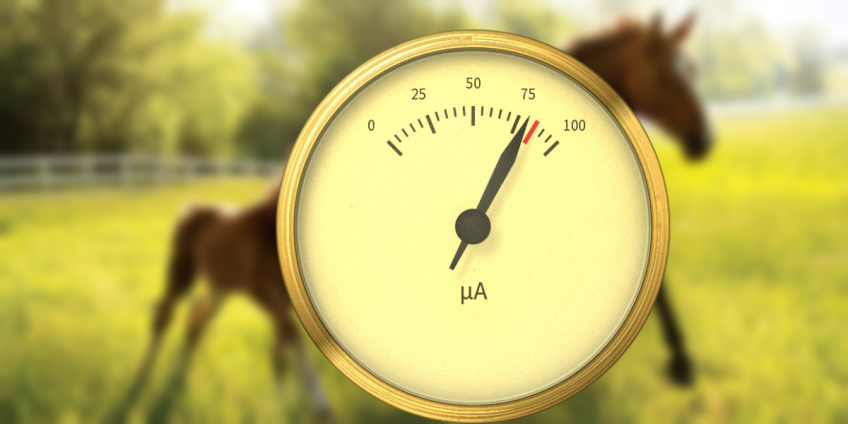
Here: 80 µA
